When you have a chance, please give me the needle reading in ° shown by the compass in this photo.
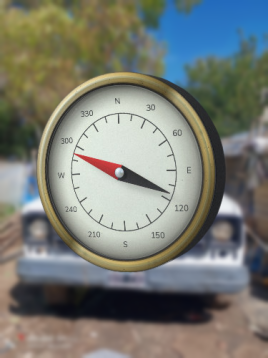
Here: 292.5 °
